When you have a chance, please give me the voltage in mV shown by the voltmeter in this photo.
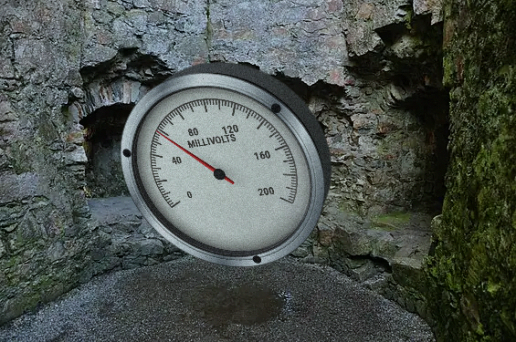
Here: 60 mV
